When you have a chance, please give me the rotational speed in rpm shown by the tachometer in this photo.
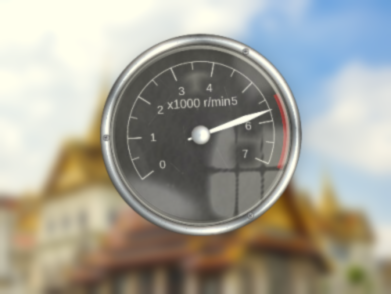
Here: 5750 rpm
